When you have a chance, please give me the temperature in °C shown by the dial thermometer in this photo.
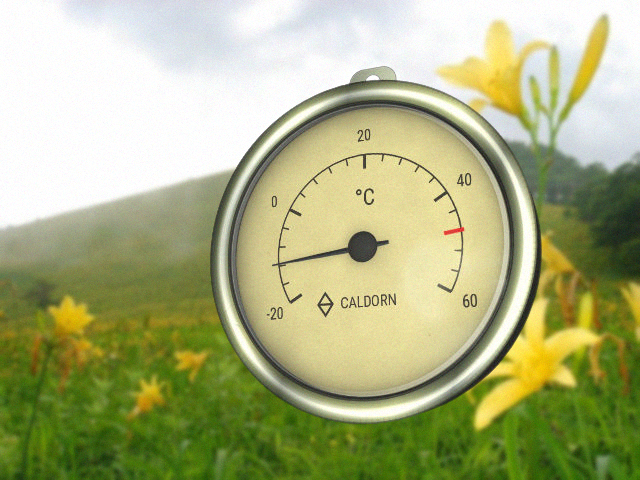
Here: -12 °C
